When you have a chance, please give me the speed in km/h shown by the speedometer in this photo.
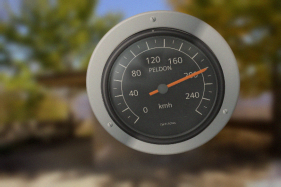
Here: 200 km/h
